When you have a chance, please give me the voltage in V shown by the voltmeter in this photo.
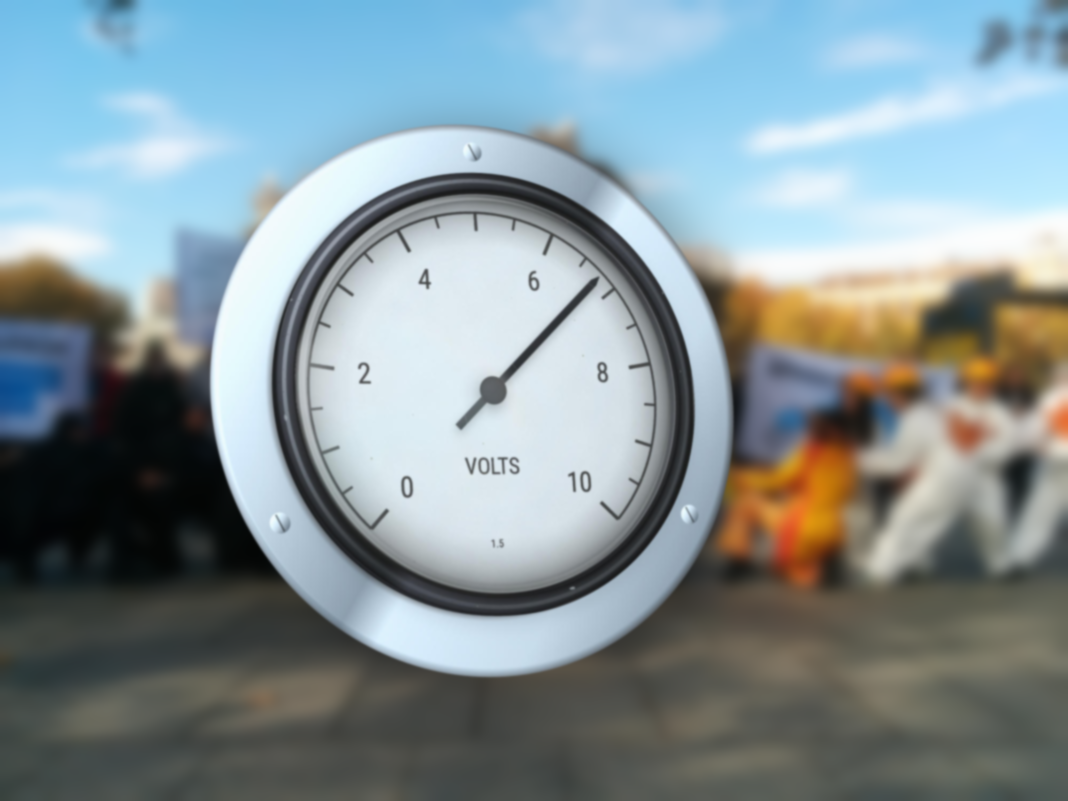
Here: 6.75 V
